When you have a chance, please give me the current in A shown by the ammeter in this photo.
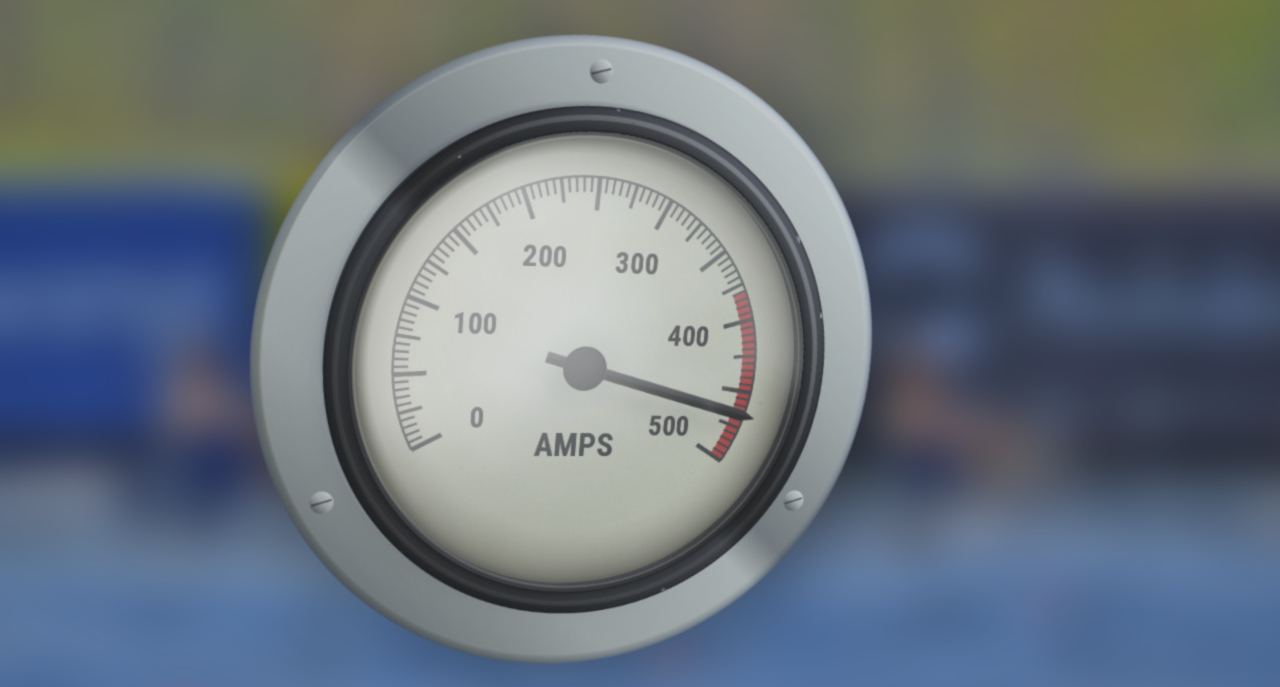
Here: 465 A
